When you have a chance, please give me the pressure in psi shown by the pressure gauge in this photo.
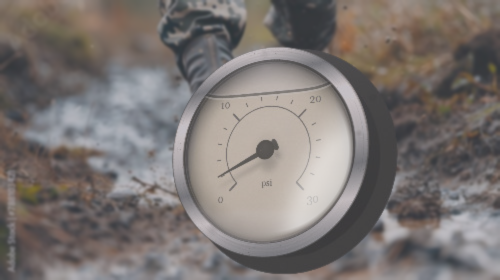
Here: 2 psi
